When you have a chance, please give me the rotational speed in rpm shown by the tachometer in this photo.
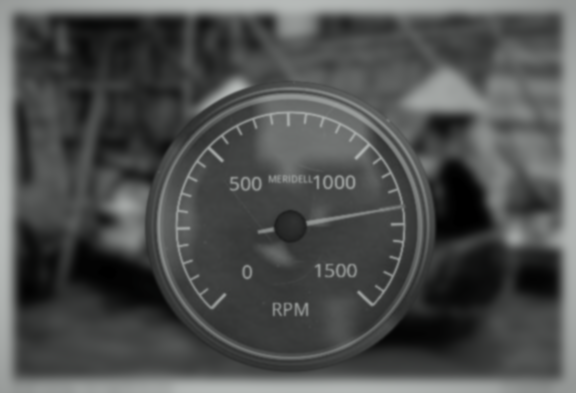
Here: 1200 rpm
